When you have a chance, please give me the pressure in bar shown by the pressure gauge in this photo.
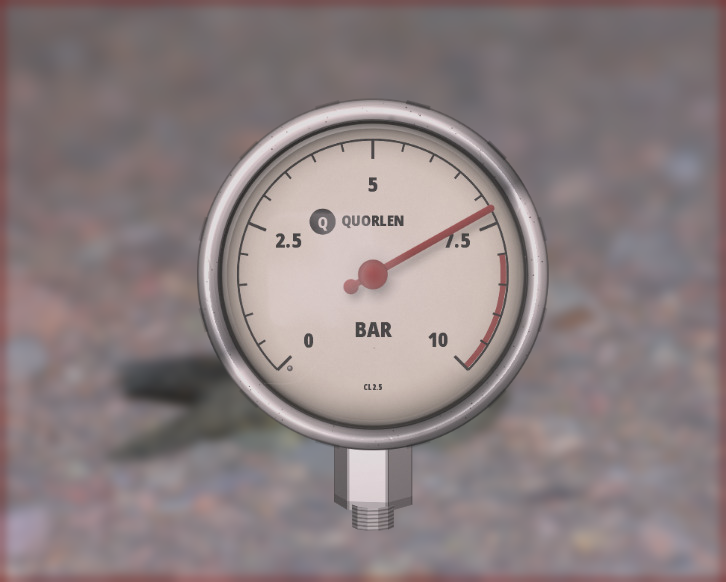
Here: 7.25 bar
